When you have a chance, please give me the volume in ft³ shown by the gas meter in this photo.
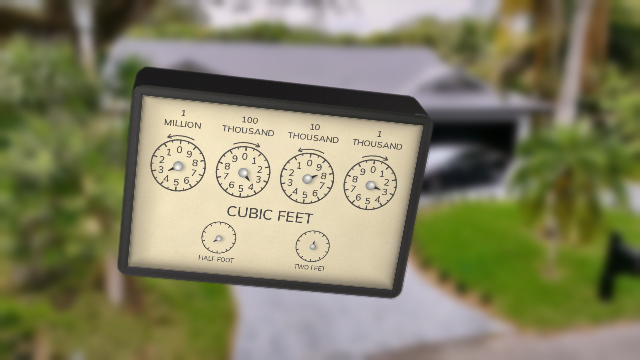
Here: 338300 ft³
